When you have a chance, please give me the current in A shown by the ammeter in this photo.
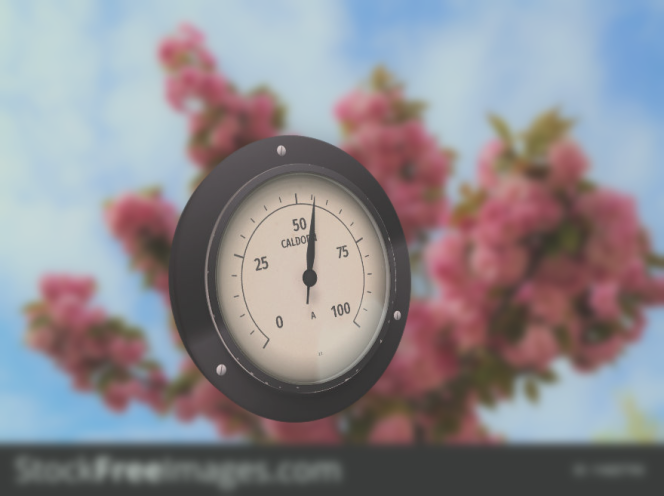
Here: 55 A
